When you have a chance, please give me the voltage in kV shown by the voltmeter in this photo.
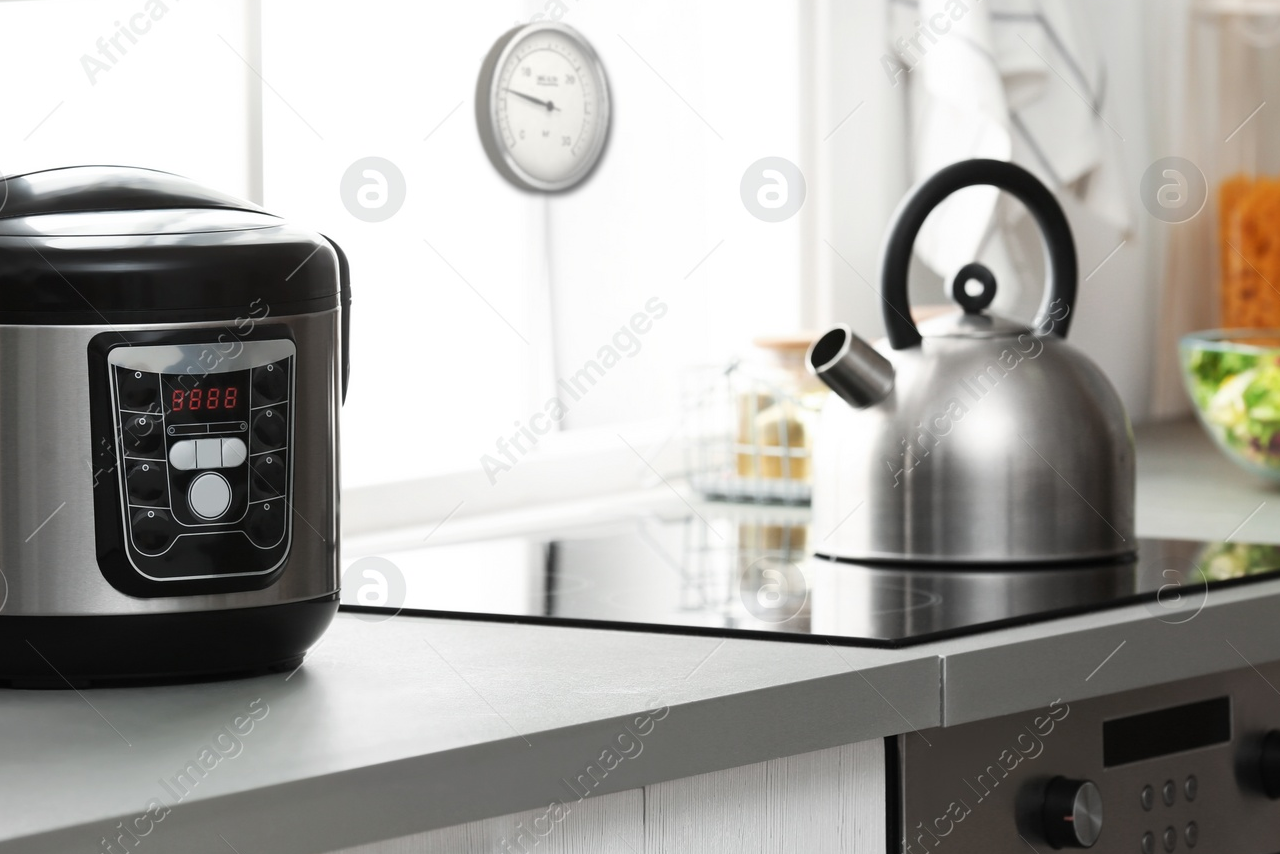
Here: 6 kV
